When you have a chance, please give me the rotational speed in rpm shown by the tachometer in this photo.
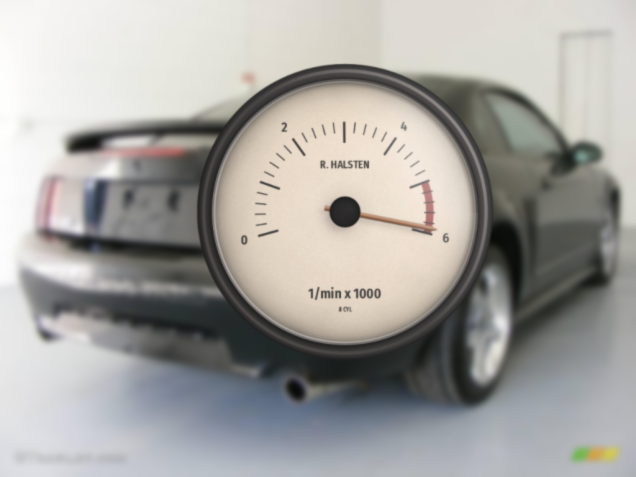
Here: 5900 rpm
